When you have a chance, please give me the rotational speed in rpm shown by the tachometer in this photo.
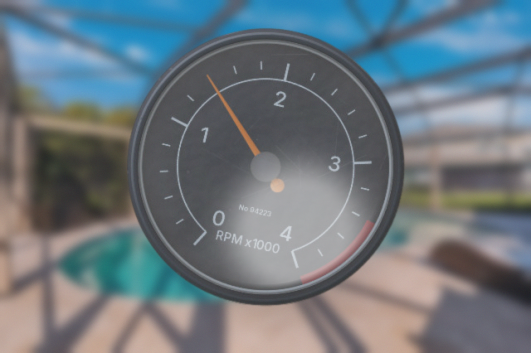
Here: 1400 rpm
